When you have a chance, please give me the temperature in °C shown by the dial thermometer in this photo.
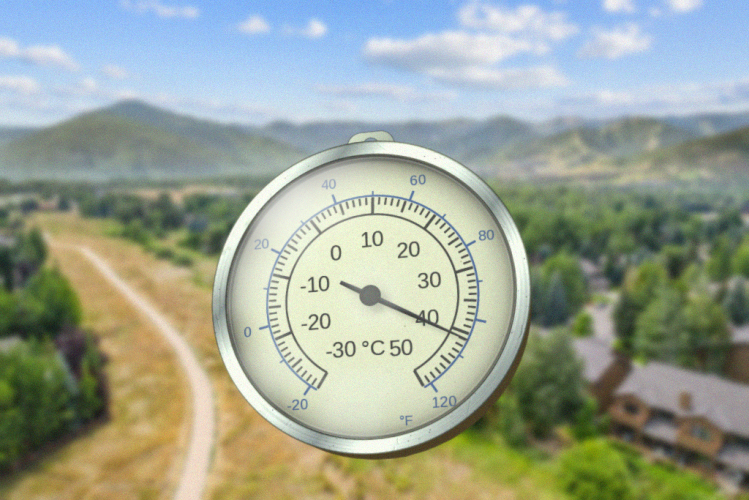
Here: 41 °C
